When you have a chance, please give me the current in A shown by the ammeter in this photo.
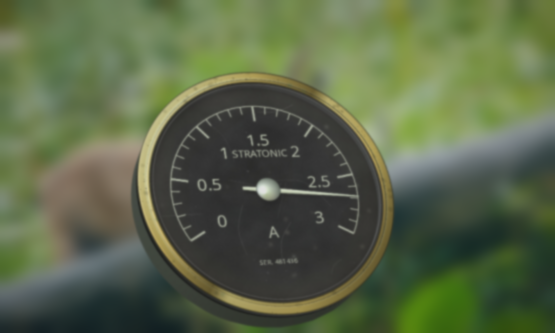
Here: 2.7 A
